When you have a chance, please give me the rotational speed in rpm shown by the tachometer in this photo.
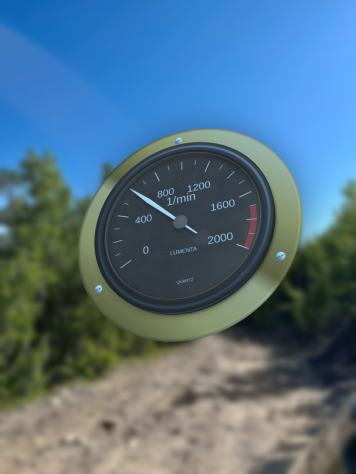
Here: 600 rpm
